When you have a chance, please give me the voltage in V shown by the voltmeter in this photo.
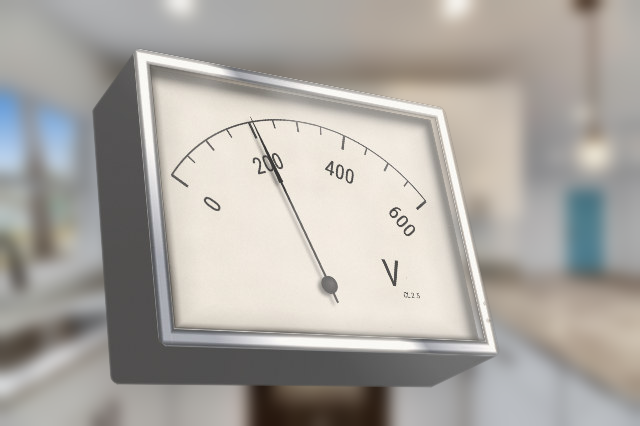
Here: 200 V
